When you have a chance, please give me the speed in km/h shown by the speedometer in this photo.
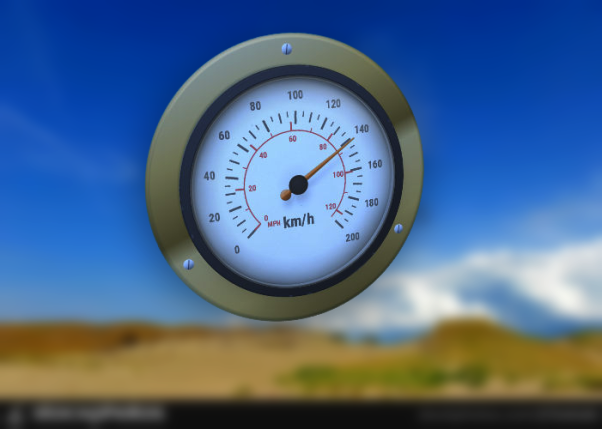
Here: 140 km/h
